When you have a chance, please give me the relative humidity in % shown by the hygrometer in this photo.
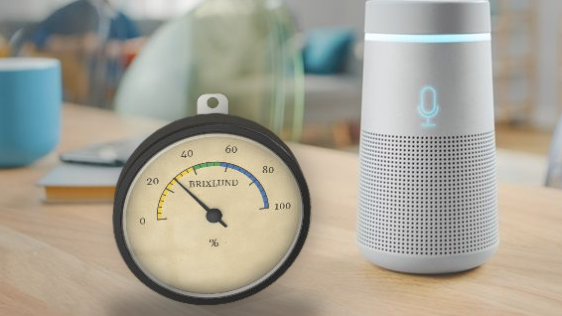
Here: 28 %
